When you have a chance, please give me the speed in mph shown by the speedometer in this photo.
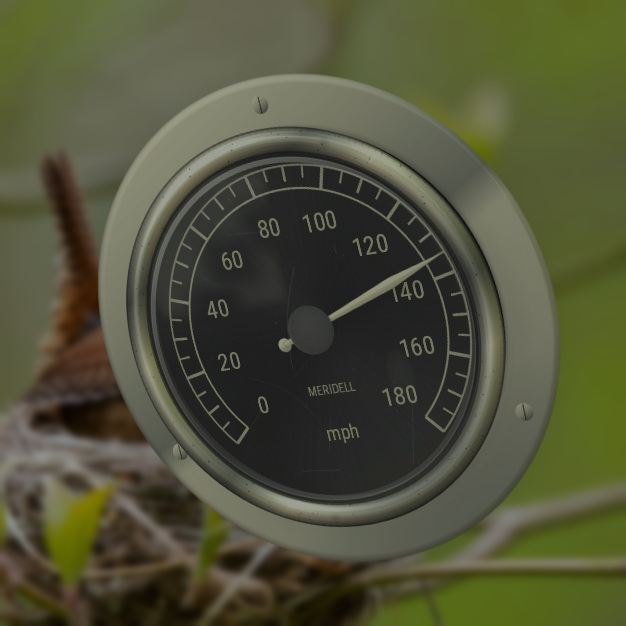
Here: 135 mph
